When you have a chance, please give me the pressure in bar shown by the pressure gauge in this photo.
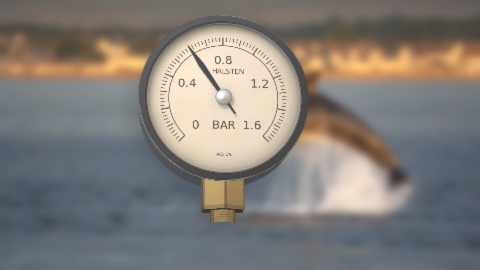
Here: 0.6 bar
